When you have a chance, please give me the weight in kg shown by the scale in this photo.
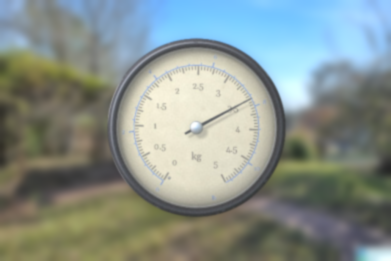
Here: 3.5 kg
